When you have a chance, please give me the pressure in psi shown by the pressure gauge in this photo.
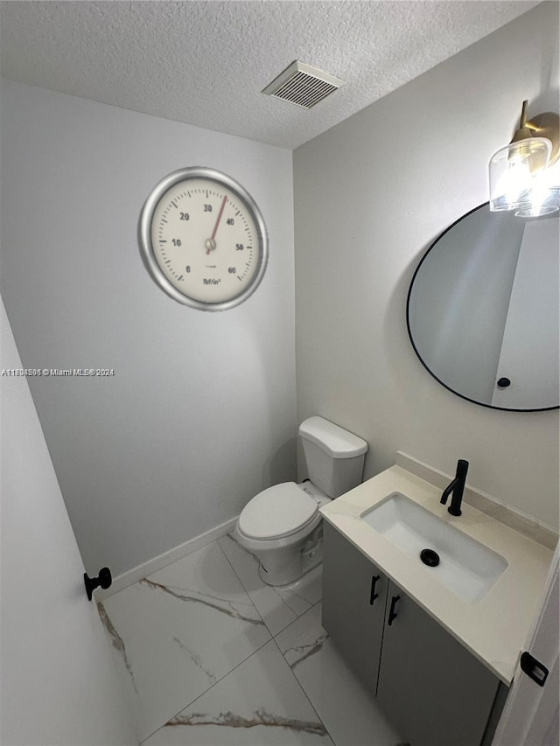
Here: 35 psi
